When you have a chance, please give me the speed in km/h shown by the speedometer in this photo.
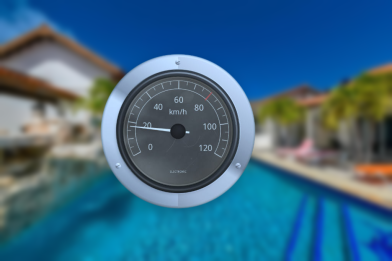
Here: 17.5 km/h
